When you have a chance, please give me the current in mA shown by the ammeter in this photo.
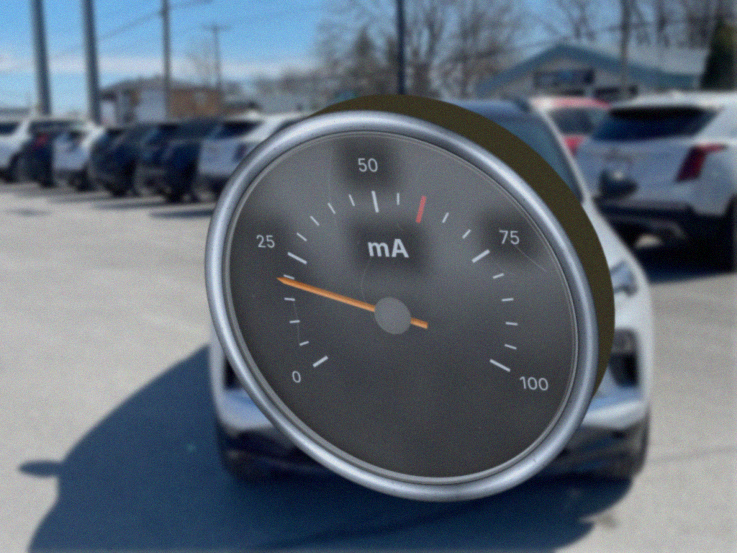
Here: 20 mA
